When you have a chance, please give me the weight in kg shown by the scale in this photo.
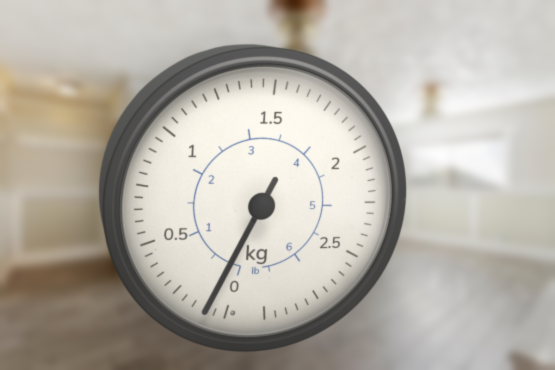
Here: 0.1 kg
